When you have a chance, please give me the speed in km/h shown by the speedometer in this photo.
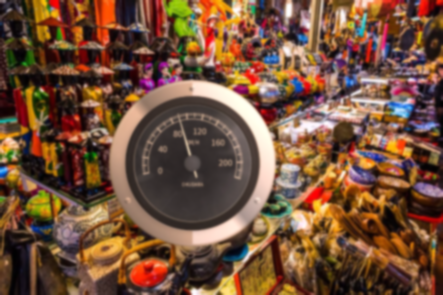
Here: 90 km/h
